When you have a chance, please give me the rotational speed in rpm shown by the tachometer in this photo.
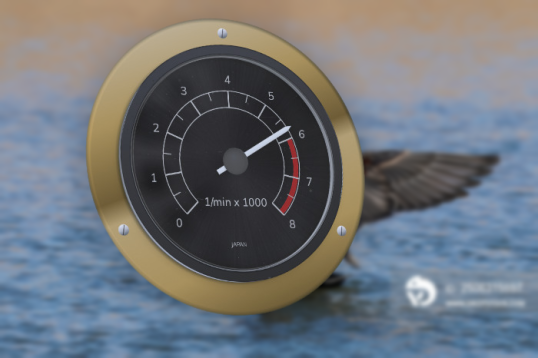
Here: 5750 rpm
